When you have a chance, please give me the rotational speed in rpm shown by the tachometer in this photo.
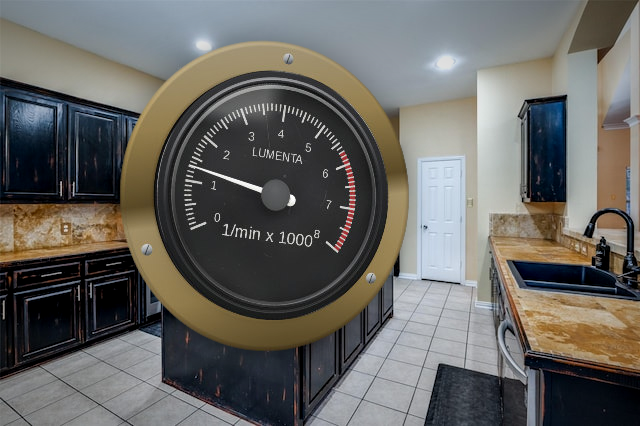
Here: 1300 rpm
